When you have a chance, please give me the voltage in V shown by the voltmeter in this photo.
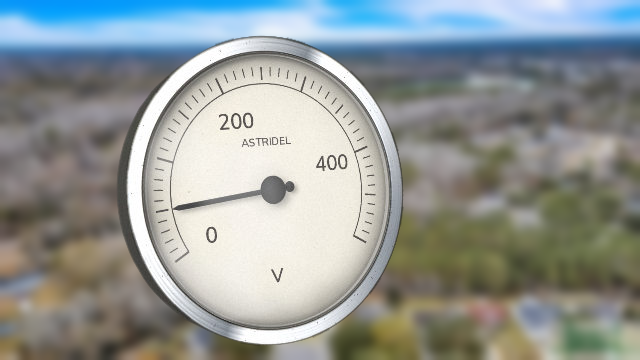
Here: 50 V
